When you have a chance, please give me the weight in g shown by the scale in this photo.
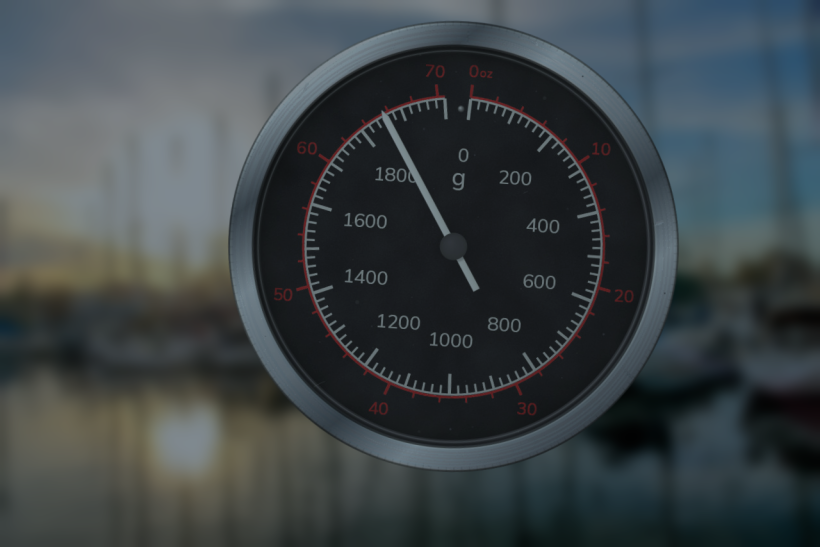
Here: 1860 g
